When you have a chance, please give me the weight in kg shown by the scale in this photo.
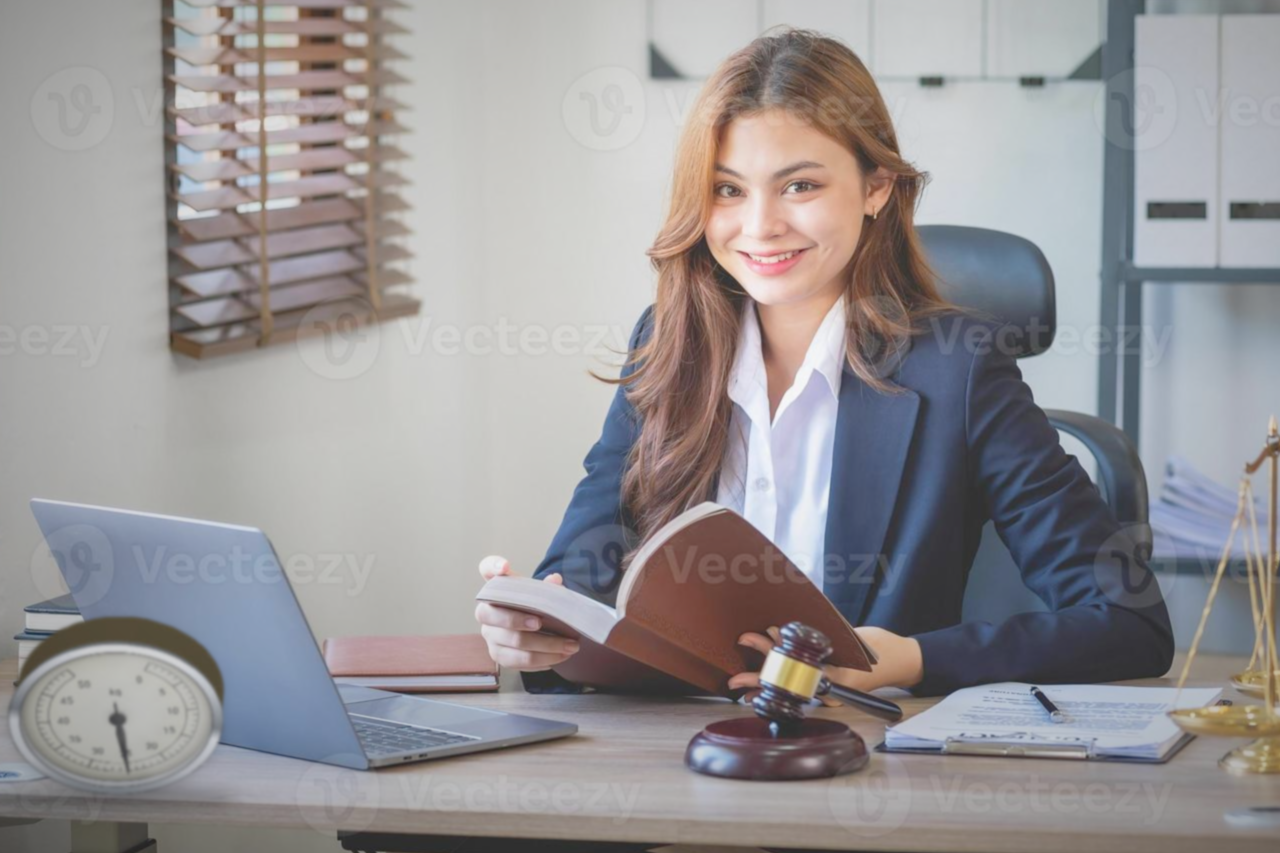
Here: 25 kg
